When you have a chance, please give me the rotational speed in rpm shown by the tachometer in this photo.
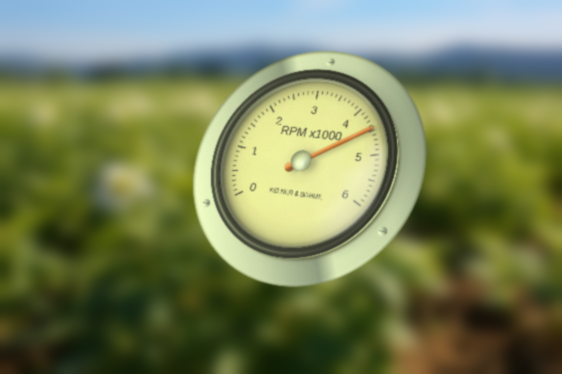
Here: 4500 rpm
